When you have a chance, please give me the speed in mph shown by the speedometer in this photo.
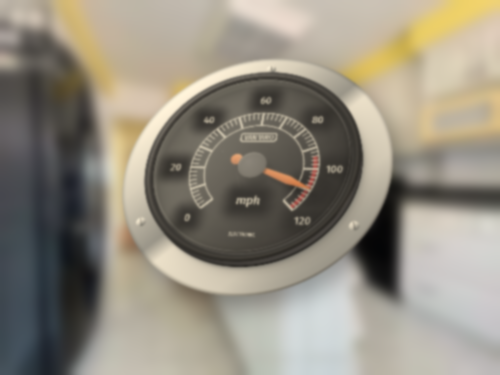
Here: 110 mph
